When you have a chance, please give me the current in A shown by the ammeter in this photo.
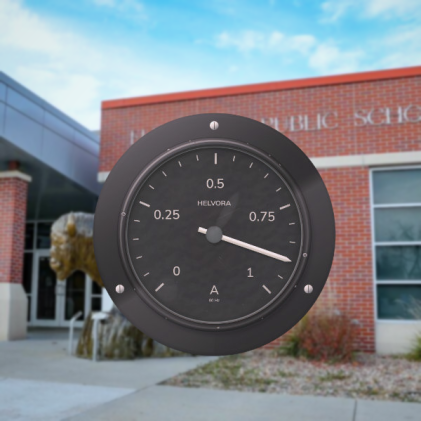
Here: 0.9 A
